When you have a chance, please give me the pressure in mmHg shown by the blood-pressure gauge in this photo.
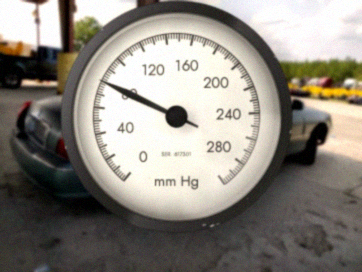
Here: 80 mmHg
